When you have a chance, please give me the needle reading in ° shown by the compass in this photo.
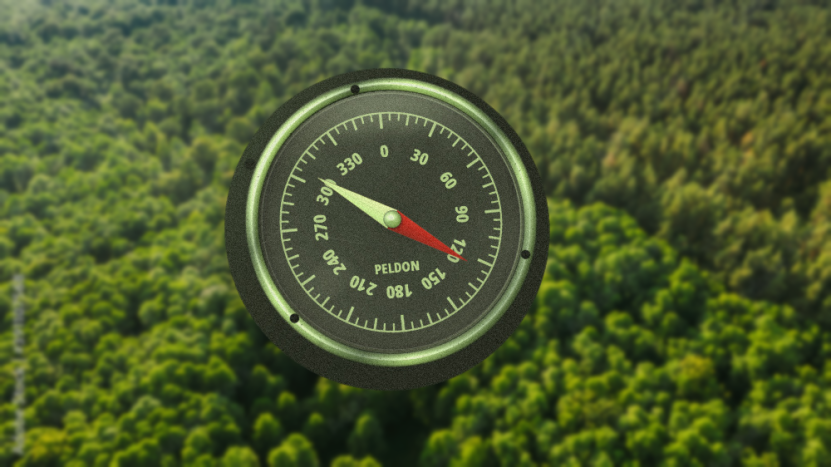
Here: 125 °
